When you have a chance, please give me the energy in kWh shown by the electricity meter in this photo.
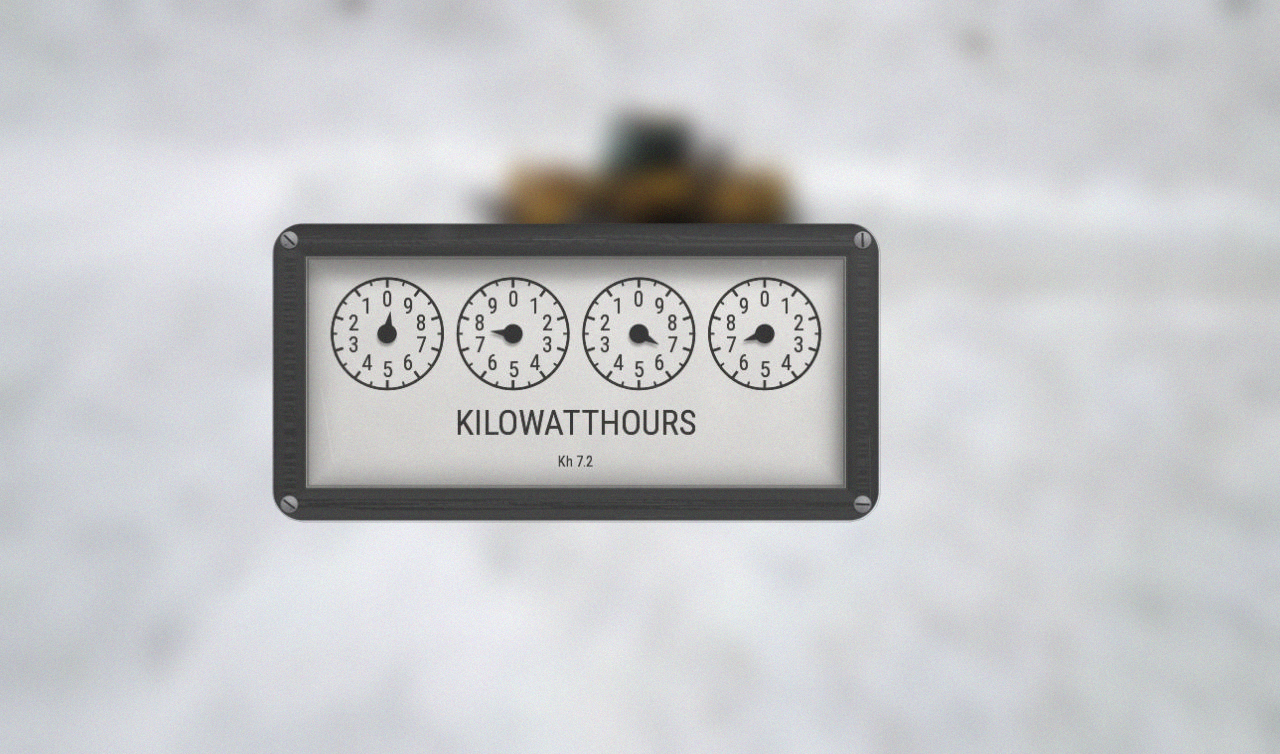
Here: 9767 kWh
